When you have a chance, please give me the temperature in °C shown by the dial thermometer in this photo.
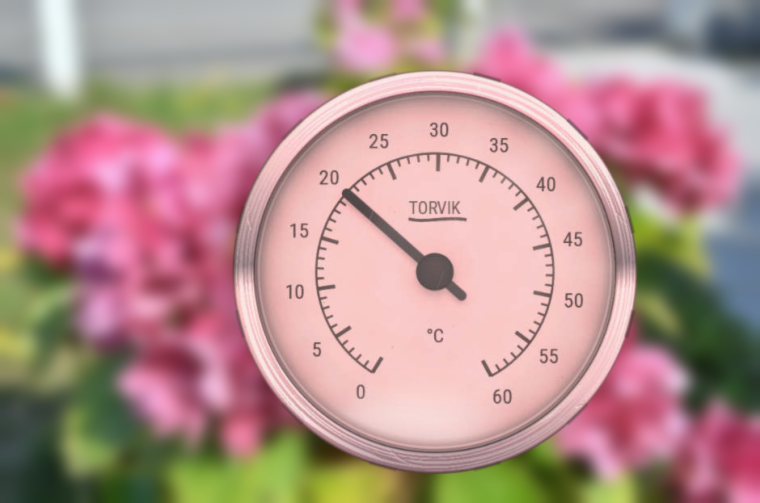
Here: 20 °C
